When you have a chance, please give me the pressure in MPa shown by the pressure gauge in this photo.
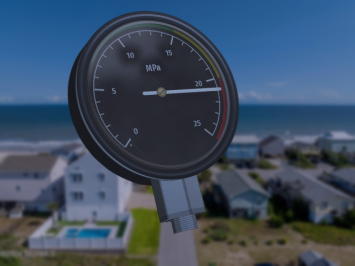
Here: 21 MPa
